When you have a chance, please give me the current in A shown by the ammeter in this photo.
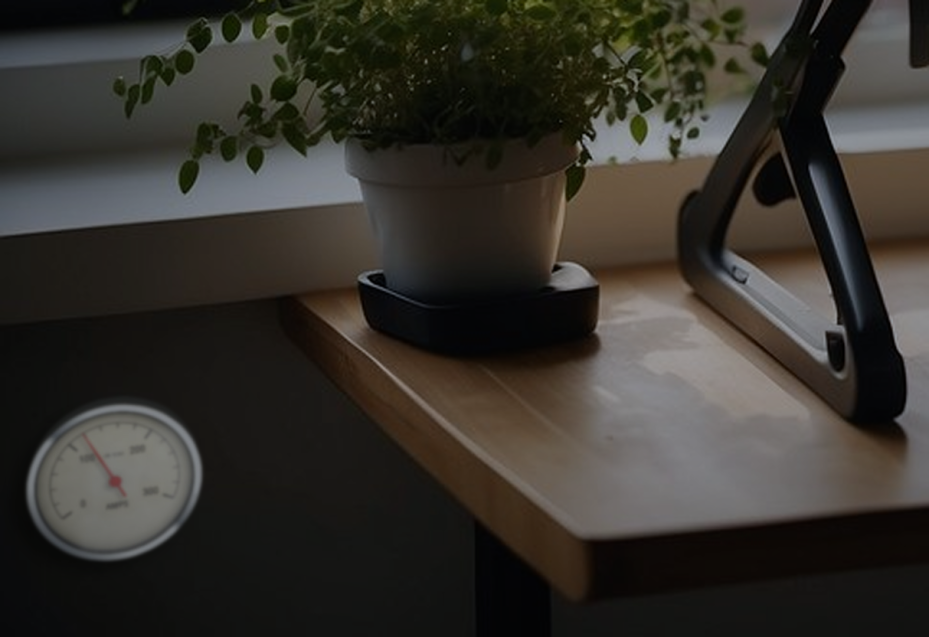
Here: 120 A
